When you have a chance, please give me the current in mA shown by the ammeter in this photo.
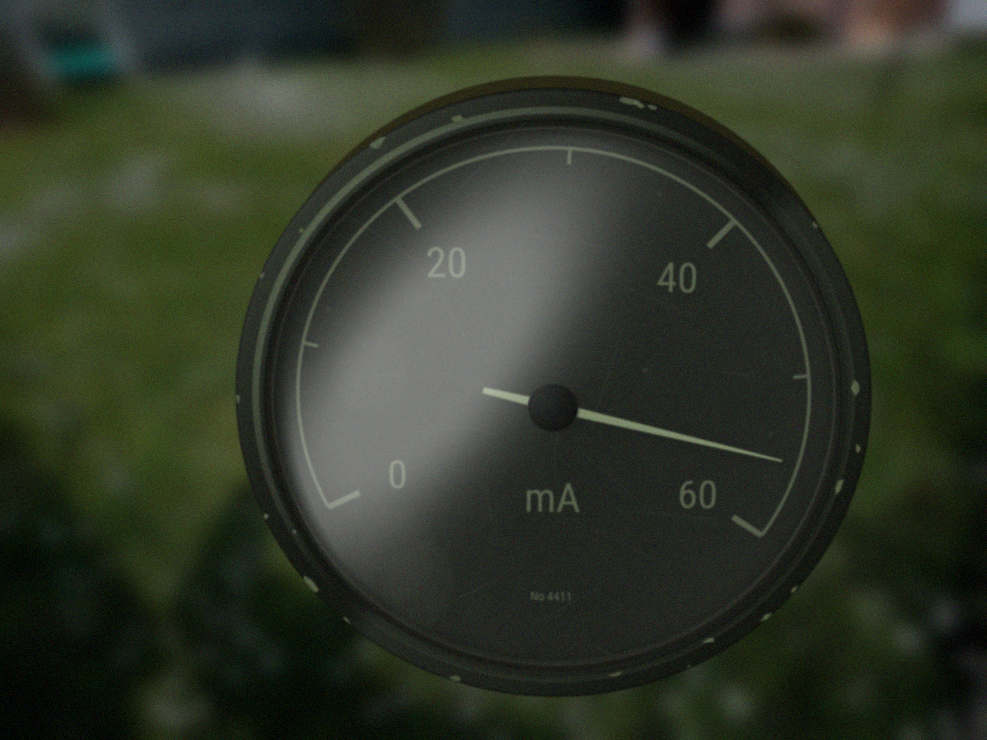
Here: 55 mA
